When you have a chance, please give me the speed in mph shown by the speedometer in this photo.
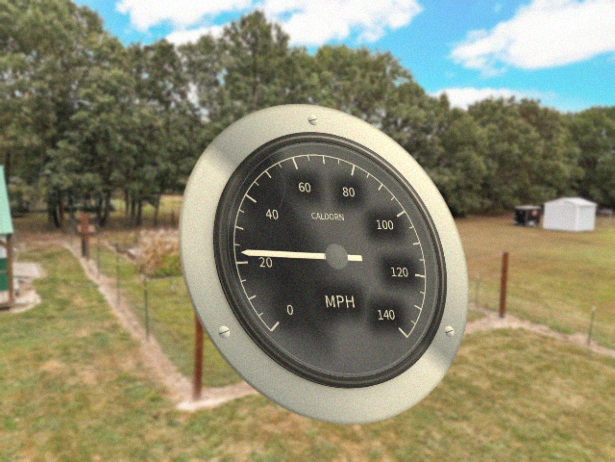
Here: 22.5 mph
